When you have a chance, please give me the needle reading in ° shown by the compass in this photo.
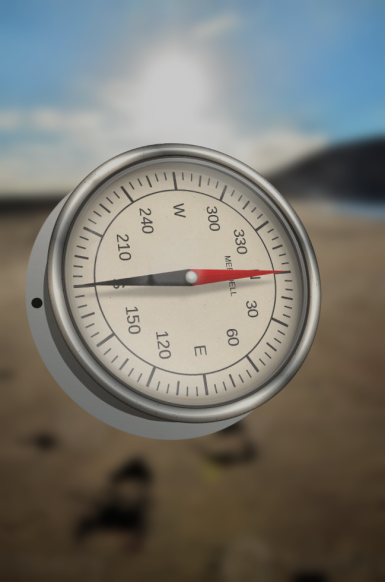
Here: 0 °
